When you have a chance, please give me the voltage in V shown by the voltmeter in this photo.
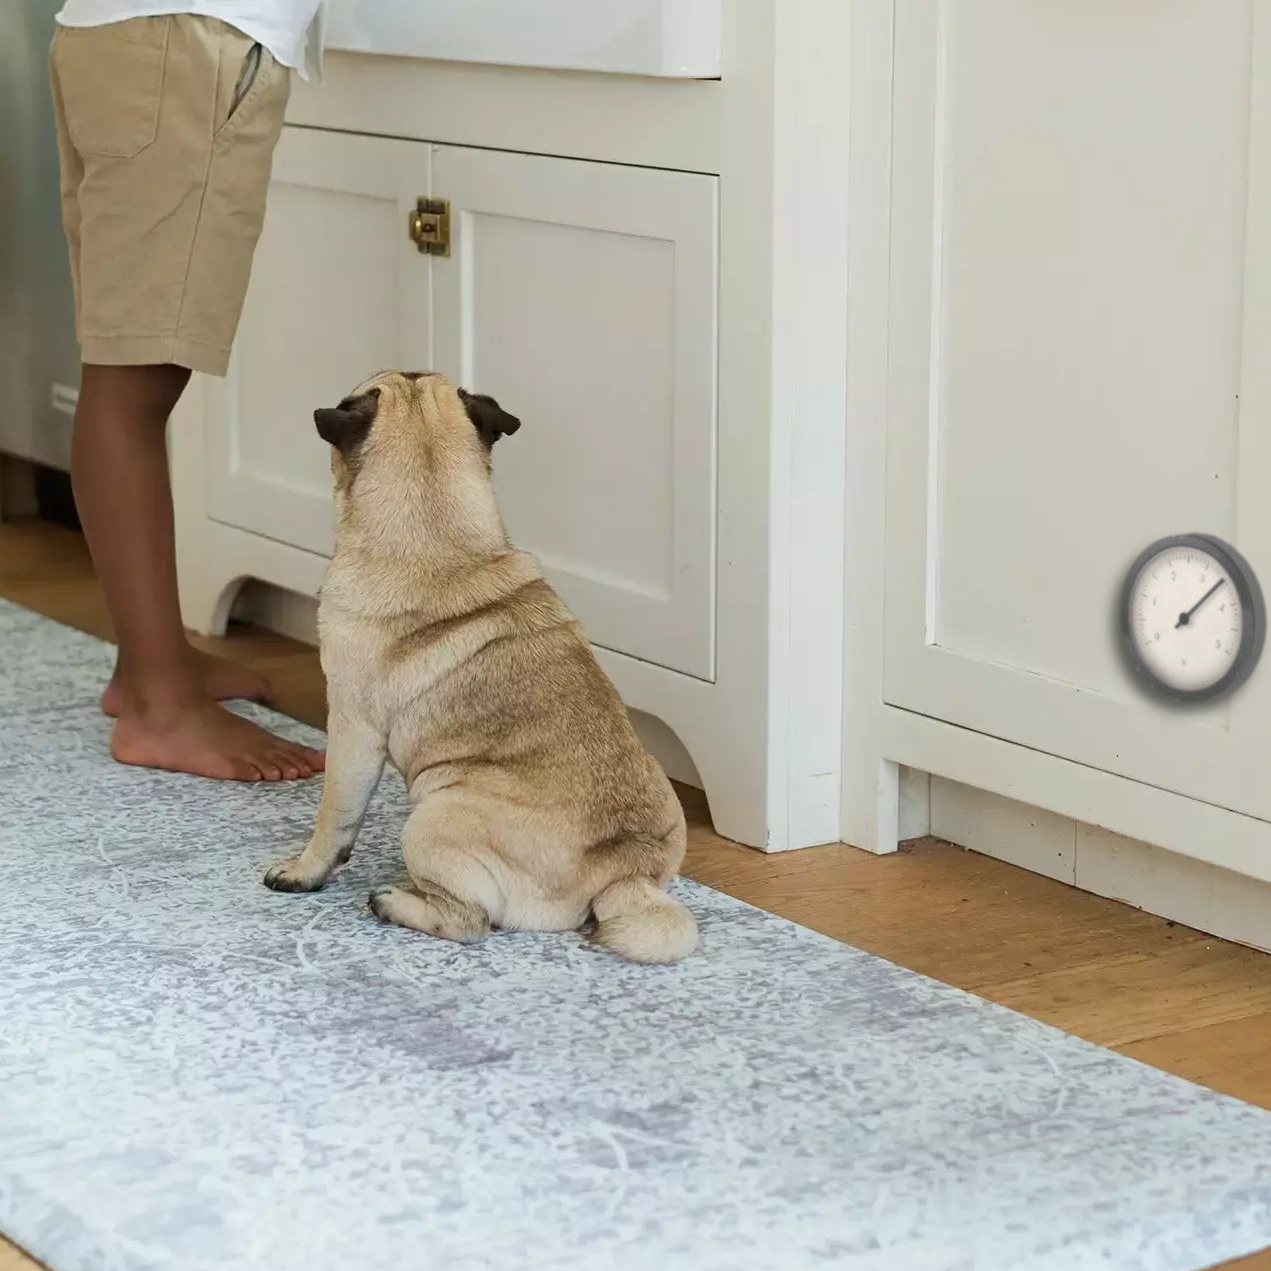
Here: 3.5 V
